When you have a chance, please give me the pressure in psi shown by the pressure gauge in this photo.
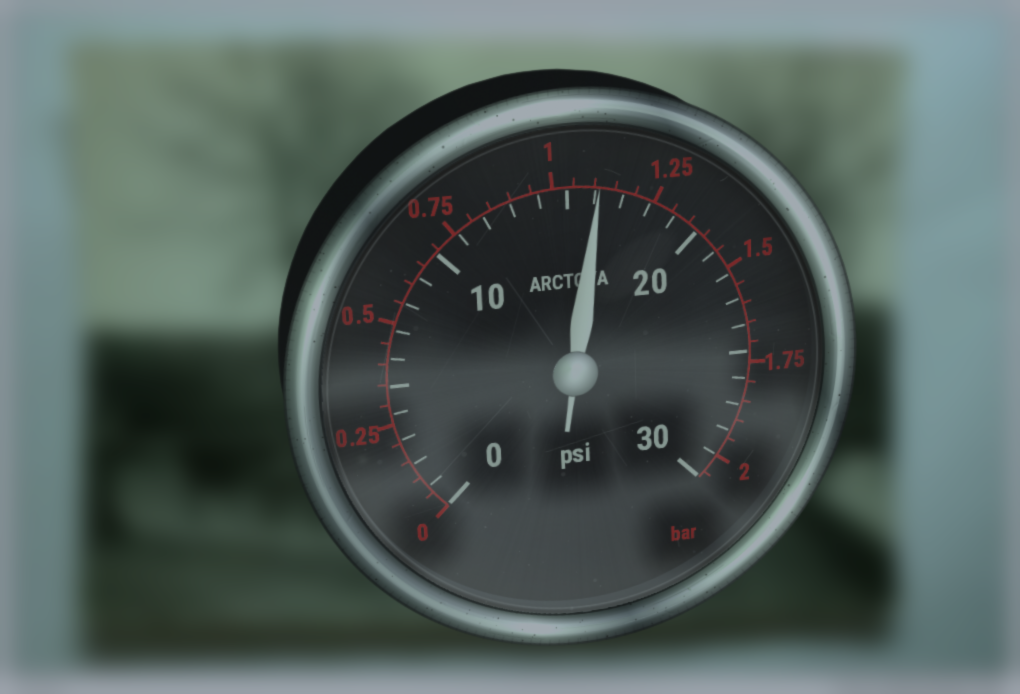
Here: 16 psi
